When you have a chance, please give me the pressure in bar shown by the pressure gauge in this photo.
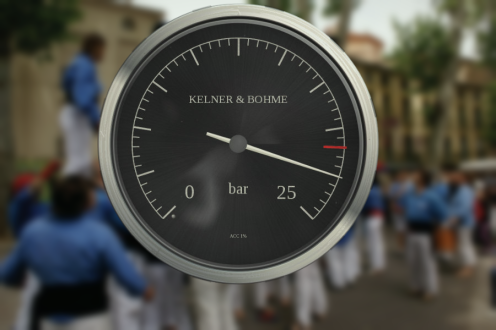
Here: 22.5 bar
